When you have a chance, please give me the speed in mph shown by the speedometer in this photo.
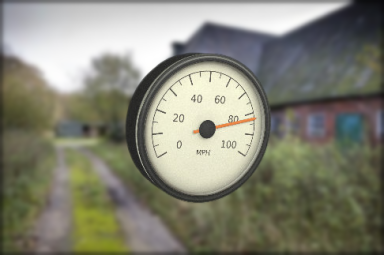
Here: 82.5 mph
